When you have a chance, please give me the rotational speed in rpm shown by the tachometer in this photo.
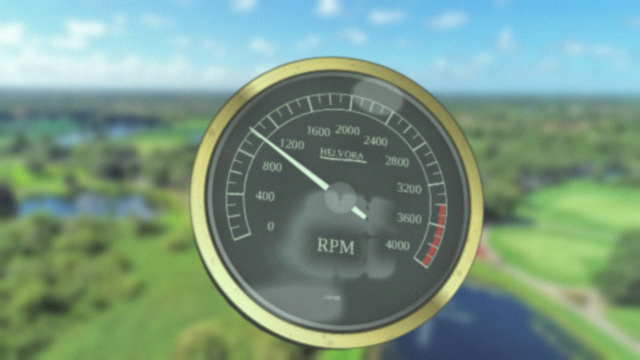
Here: 1000 rpm
